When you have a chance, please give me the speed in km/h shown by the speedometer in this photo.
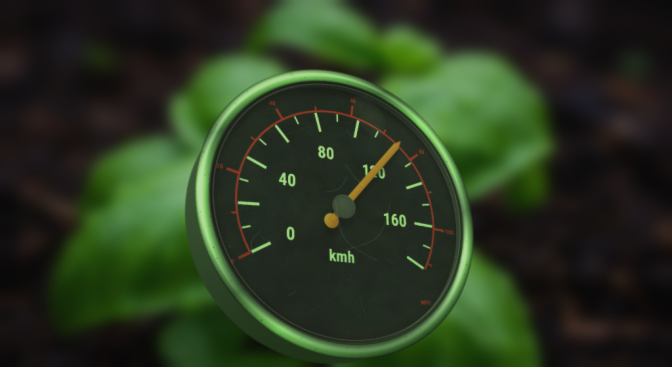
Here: 120 km/h
